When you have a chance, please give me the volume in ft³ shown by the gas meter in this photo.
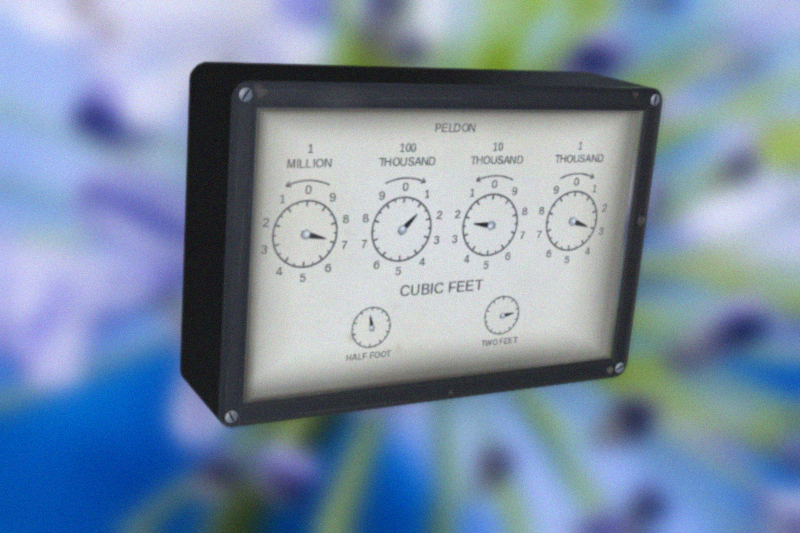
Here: 712300 ft³
